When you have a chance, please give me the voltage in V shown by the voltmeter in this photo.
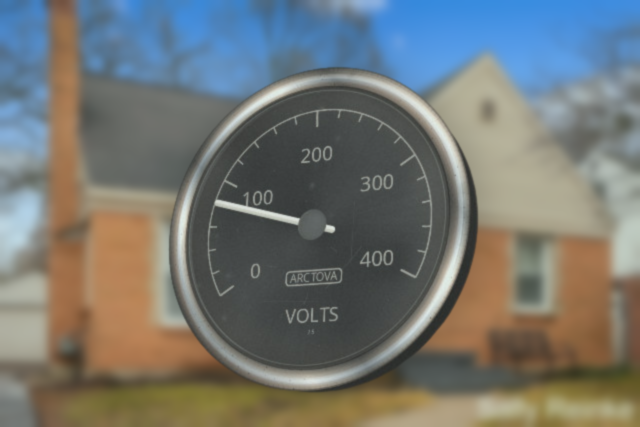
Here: 80 V
